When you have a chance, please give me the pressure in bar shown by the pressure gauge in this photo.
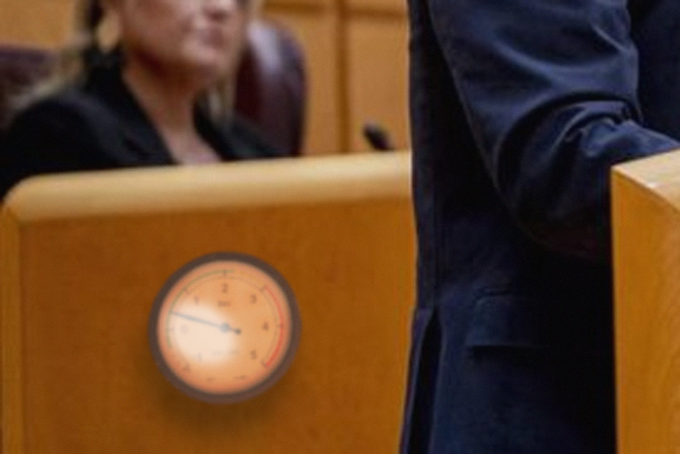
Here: 0.4 bar
